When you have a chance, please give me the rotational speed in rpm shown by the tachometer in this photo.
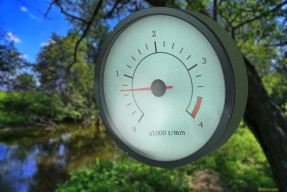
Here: 700 rpm
